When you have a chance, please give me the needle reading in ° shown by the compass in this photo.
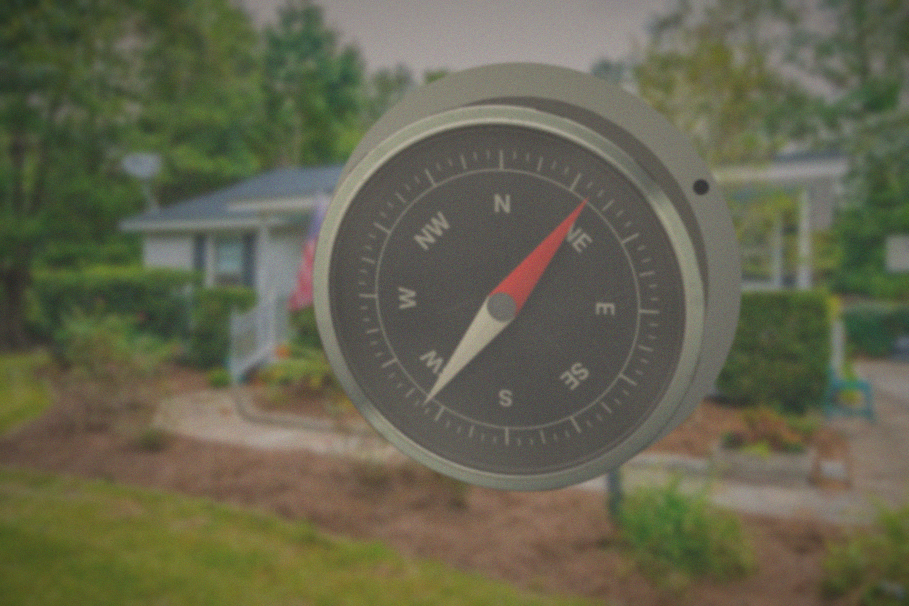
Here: 37.5 °
